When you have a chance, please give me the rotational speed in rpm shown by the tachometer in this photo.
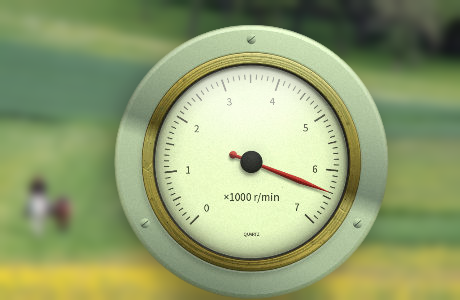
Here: 6400 rpm
